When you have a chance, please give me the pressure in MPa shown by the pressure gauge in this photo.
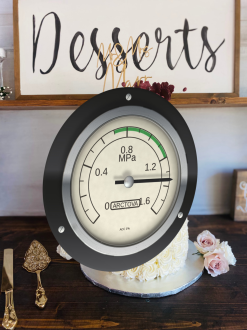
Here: 1.35 MPa
